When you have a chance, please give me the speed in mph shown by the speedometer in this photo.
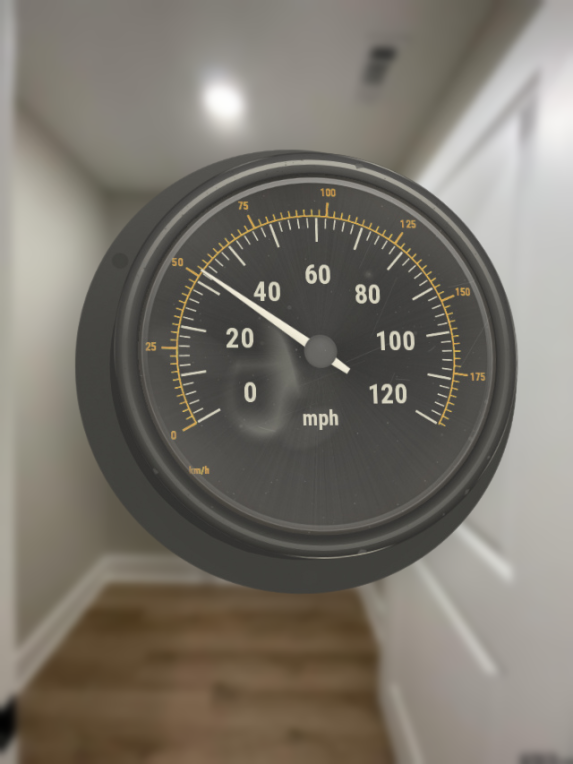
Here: 32 mph
